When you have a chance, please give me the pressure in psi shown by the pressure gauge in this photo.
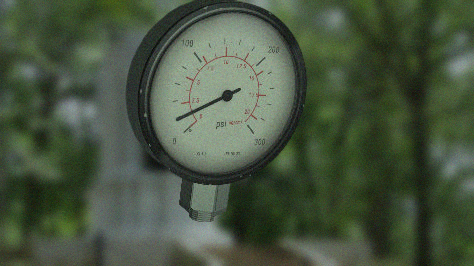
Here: 20 psi
